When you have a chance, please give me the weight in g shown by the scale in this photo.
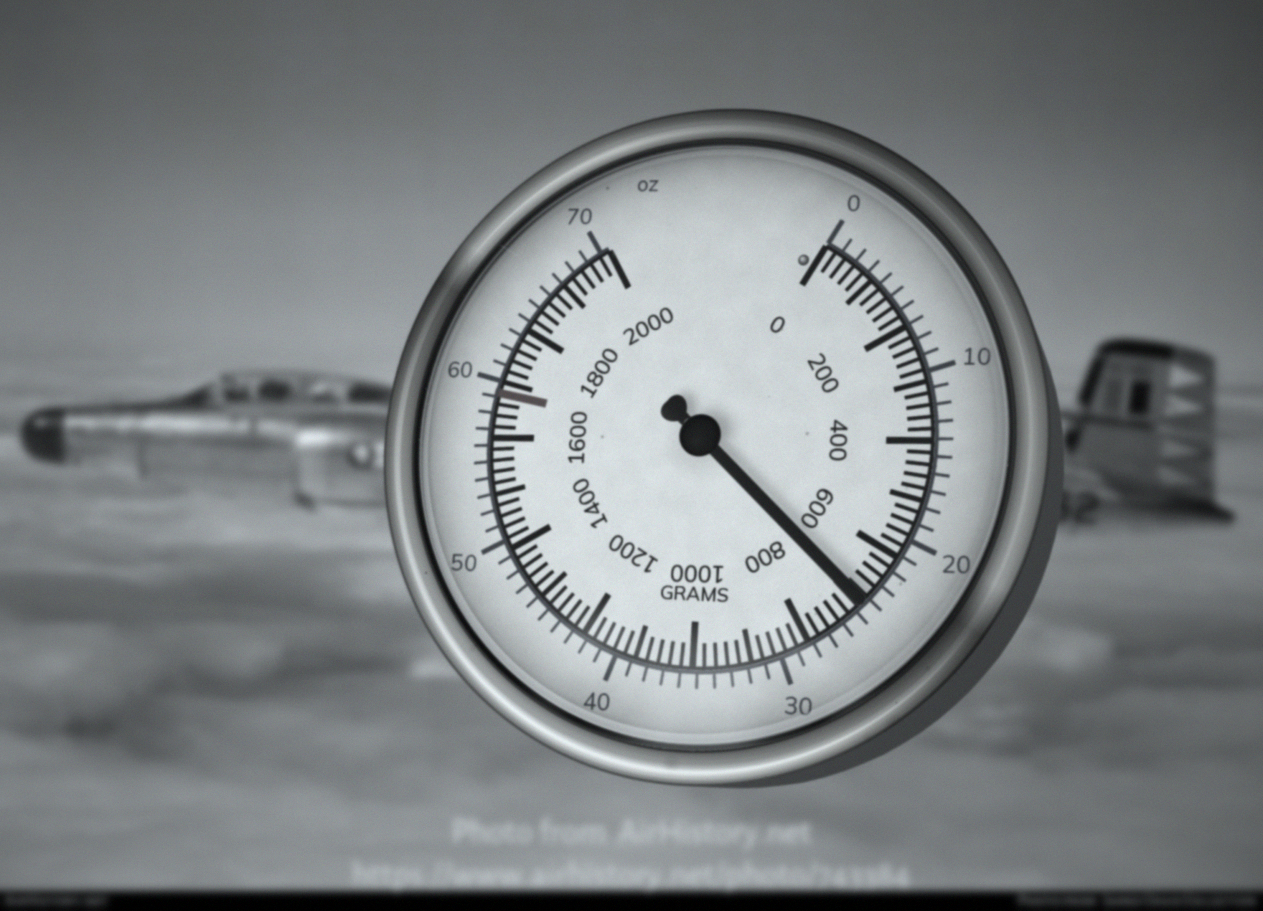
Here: 690 g
